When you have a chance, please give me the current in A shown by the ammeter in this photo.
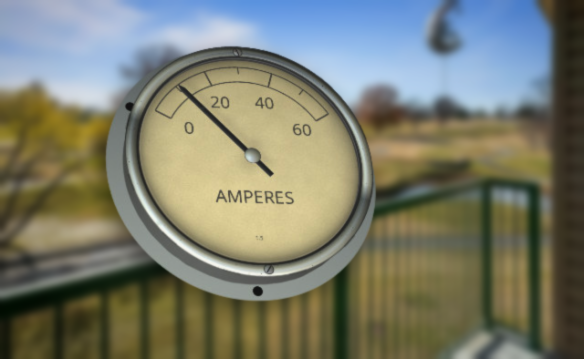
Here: 10 A
